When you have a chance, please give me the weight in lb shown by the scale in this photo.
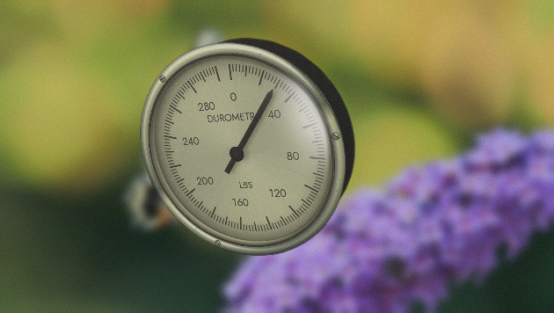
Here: 30 lb
